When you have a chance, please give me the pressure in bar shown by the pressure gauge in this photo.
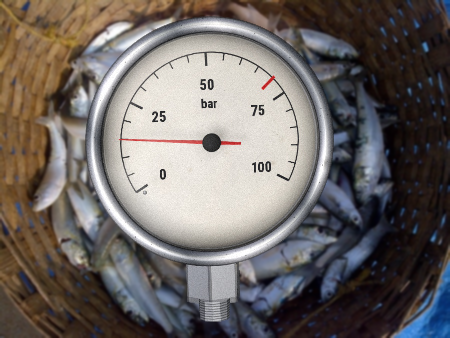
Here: 15 bar
